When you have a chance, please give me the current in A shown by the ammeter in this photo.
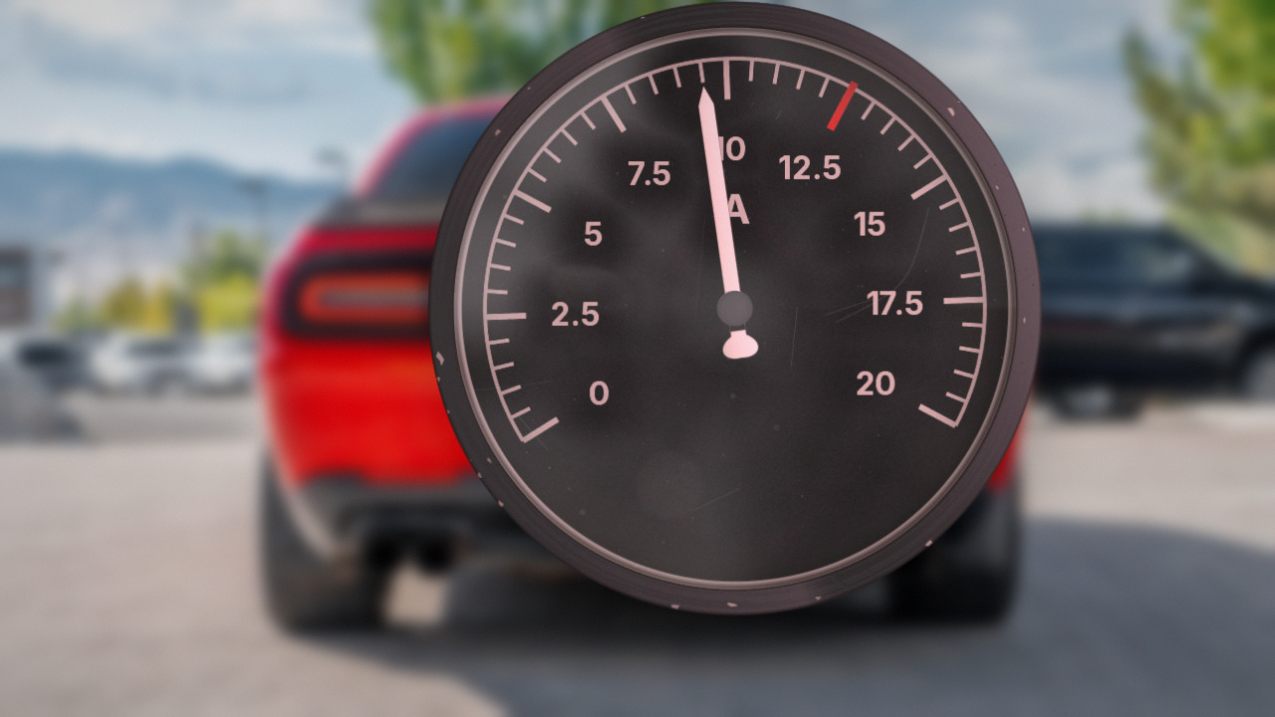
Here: 9.5 A
